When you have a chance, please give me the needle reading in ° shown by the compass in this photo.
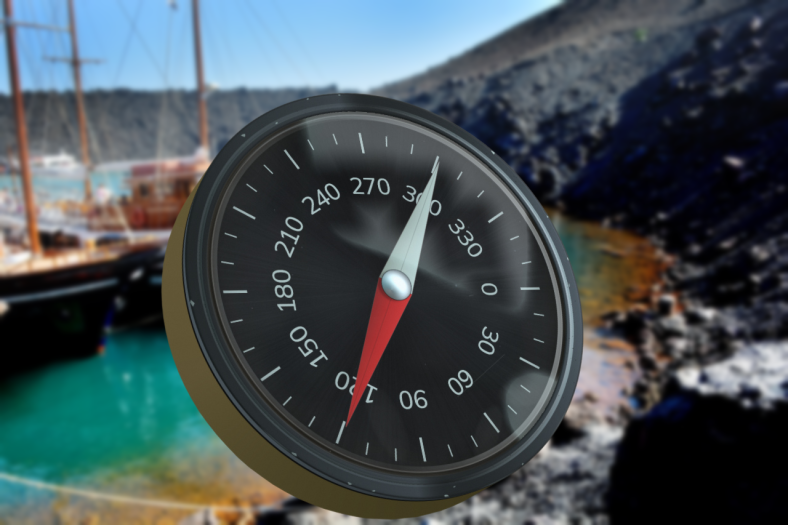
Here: 120 °
